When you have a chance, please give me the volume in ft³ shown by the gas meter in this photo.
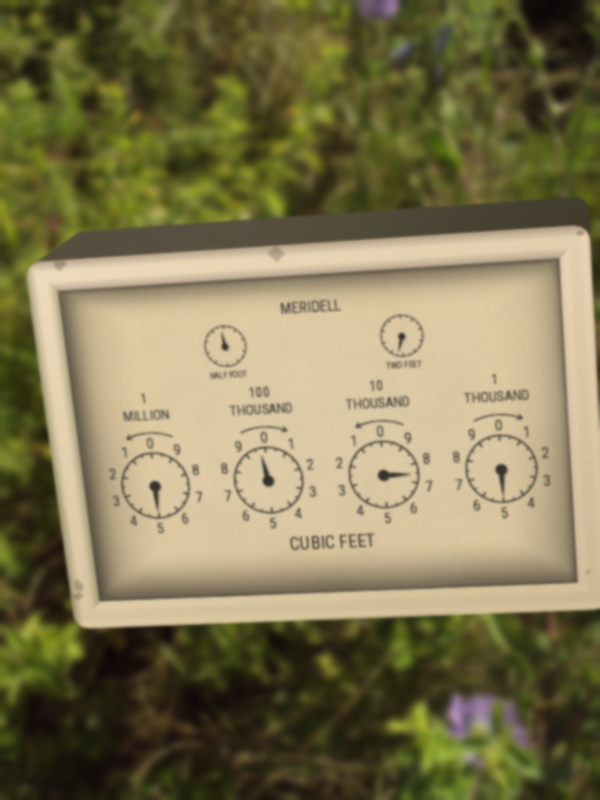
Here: 497500 ft³
